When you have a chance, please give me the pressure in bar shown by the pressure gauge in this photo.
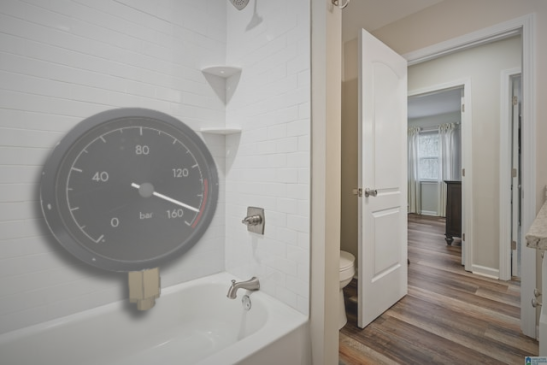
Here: 150 bar
